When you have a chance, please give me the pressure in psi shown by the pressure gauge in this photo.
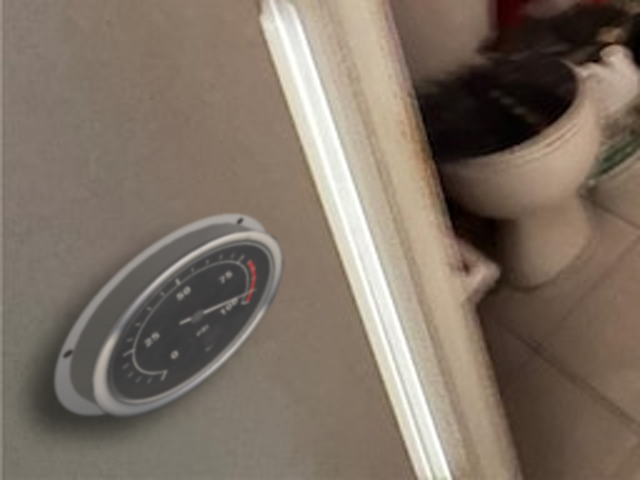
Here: 95 psi
